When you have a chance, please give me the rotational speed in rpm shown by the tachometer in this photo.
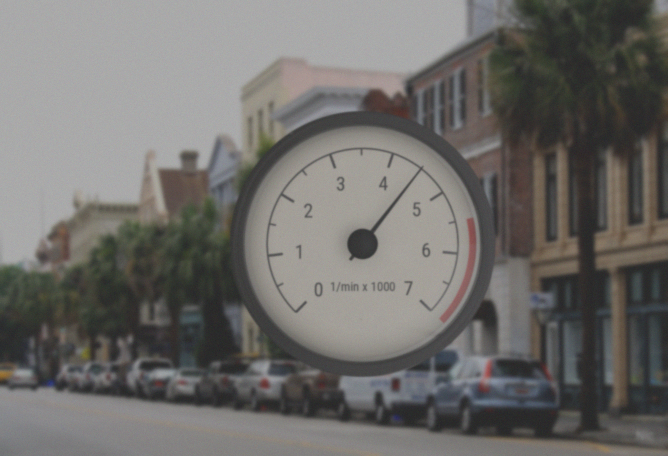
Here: 4500 rpm
